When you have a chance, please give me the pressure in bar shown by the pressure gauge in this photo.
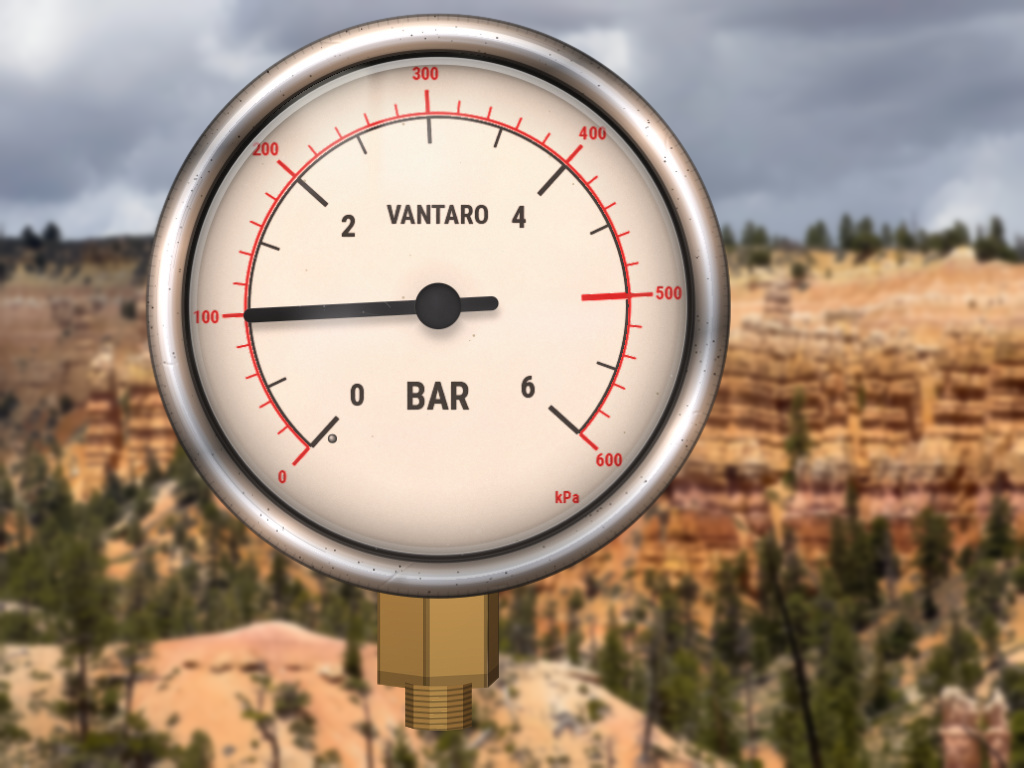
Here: 1 bar
